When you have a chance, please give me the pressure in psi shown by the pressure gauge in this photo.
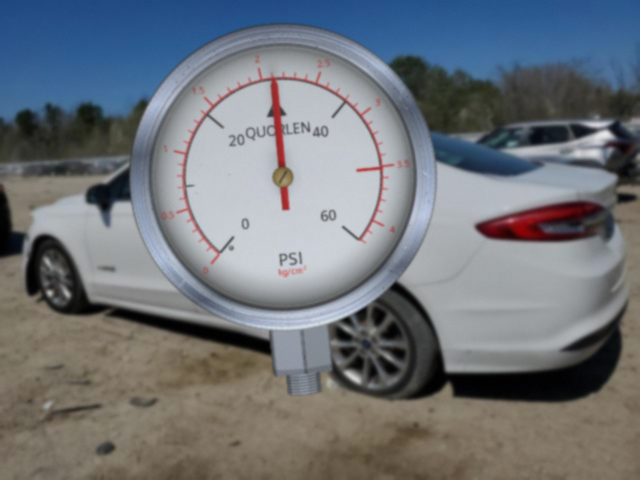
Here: 30 psi
